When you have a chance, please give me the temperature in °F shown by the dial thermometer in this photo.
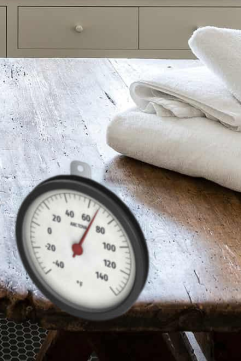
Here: 68 °F
